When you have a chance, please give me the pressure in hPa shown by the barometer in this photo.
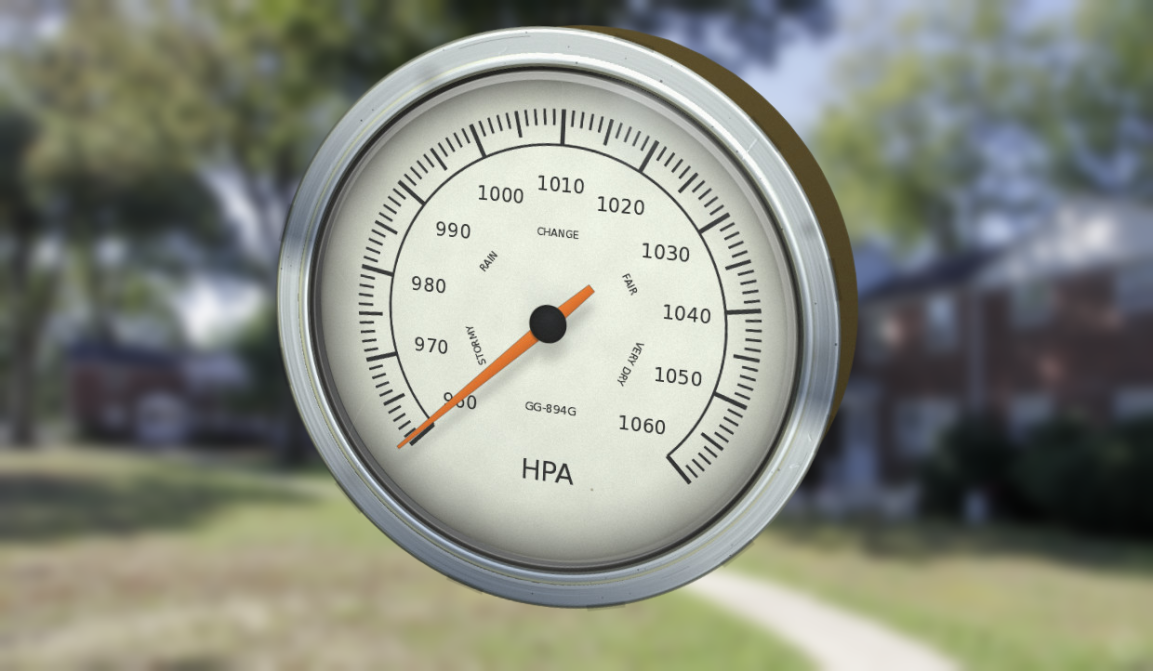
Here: 960.5 hPa
